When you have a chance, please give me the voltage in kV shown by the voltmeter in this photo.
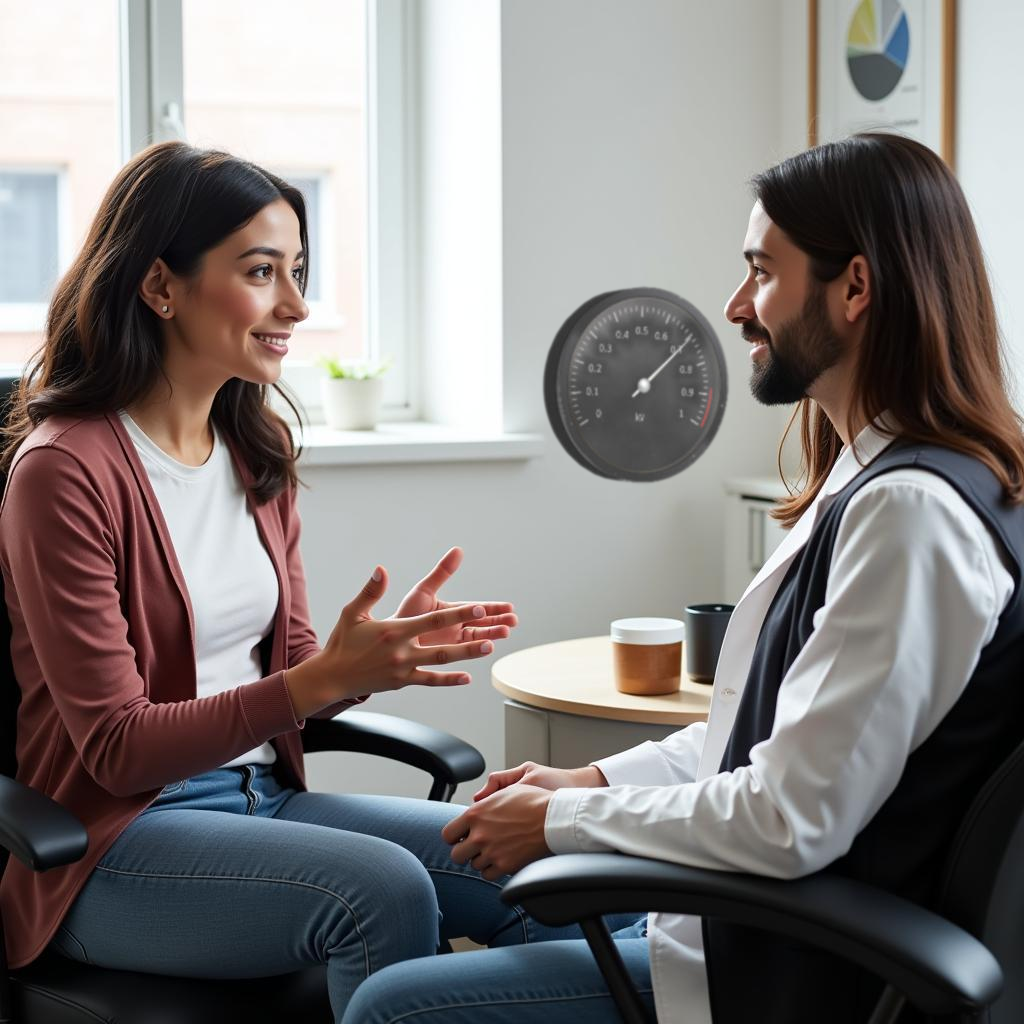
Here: 0.7 kV
